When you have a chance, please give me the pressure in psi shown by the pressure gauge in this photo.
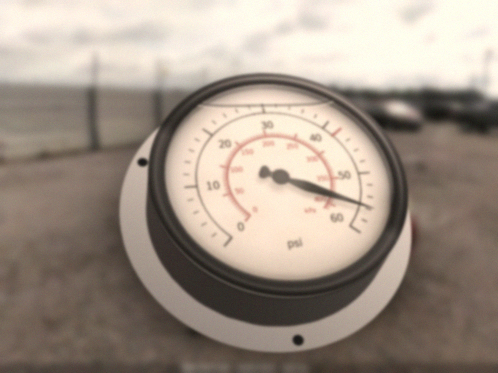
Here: 56 psi
